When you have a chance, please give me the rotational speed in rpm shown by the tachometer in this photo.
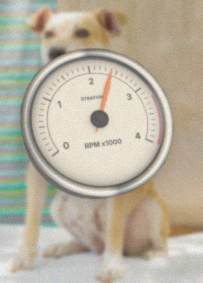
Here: 2400 rpm
